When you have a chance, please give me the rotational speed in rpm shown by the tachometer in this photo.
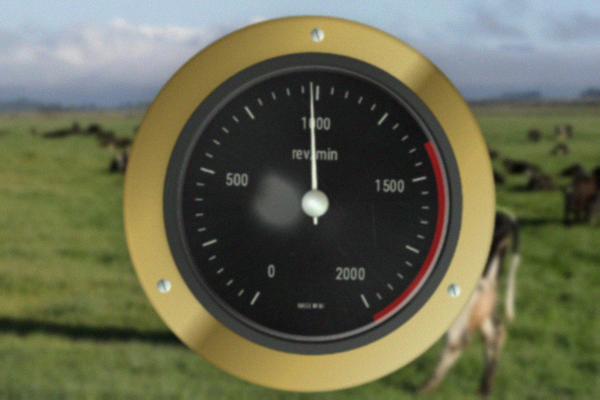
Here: 975 rpm
